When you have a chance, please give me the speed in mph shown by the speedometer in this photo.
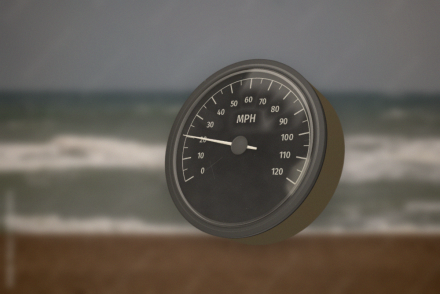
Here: 20 mph
